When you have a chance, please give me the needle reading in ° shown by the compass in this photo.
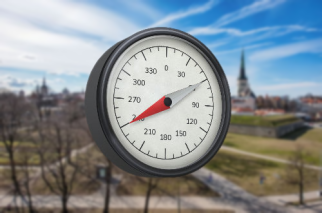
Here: 240 °
